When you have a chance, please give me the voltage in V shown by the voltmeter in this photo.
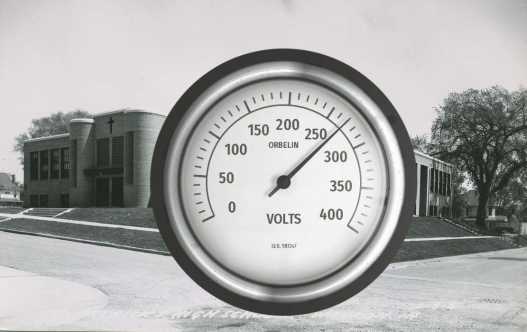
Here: 270 V
